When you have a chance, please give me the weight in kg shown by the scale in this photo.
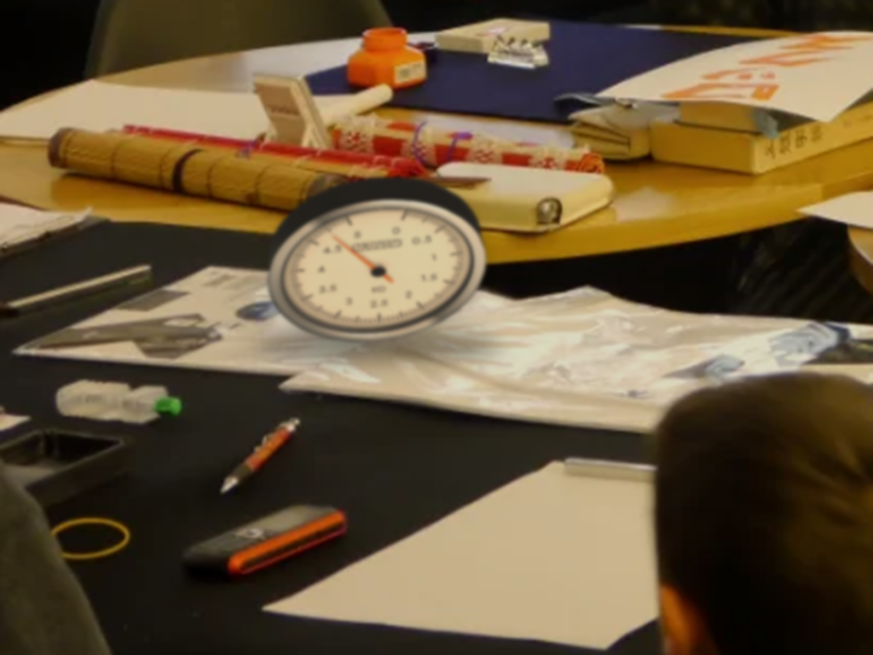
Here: 4.75 kg
